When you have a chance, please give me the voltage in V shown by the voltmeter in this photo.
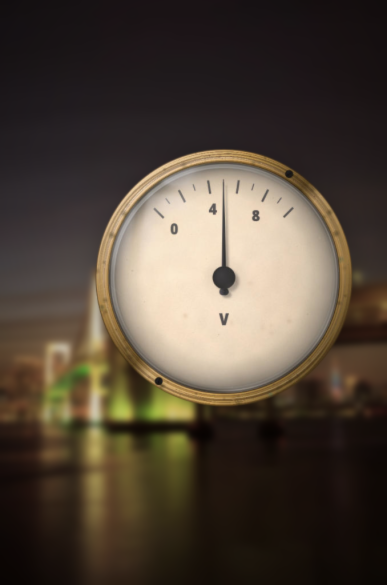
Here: 5 V
